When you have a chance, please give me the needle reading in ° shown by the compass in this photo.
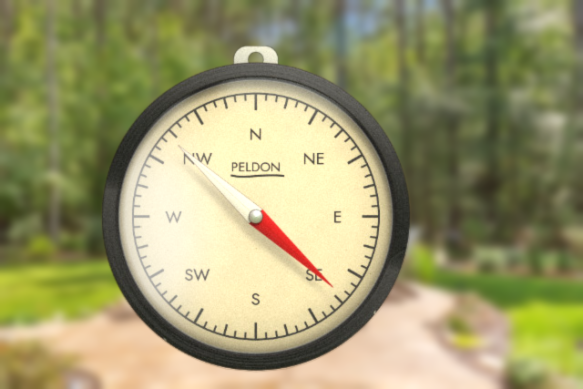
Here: 132.5 °
